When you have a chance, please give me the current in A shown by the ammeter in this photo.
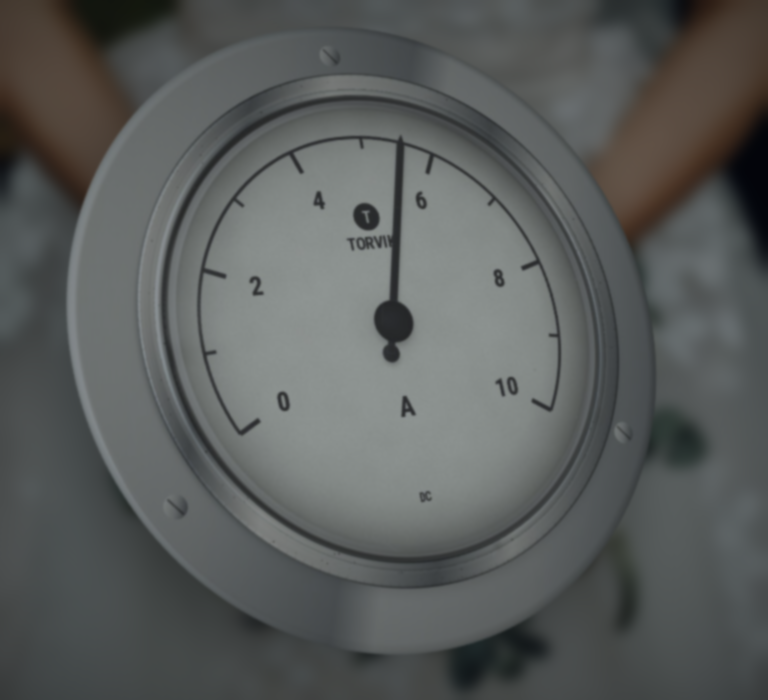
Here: 5.5 A
